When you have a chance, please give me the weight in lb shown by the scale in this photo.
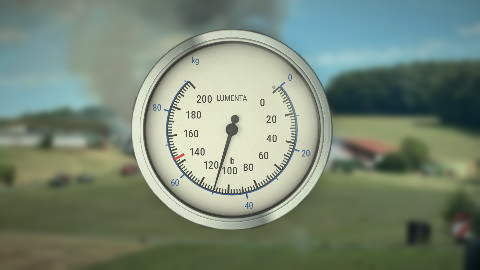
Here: 110 lb
